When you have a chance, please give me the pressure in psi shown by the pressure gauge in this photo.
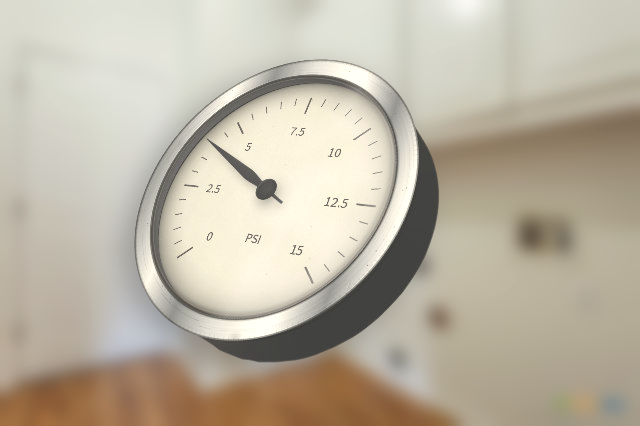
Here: 4 psi
